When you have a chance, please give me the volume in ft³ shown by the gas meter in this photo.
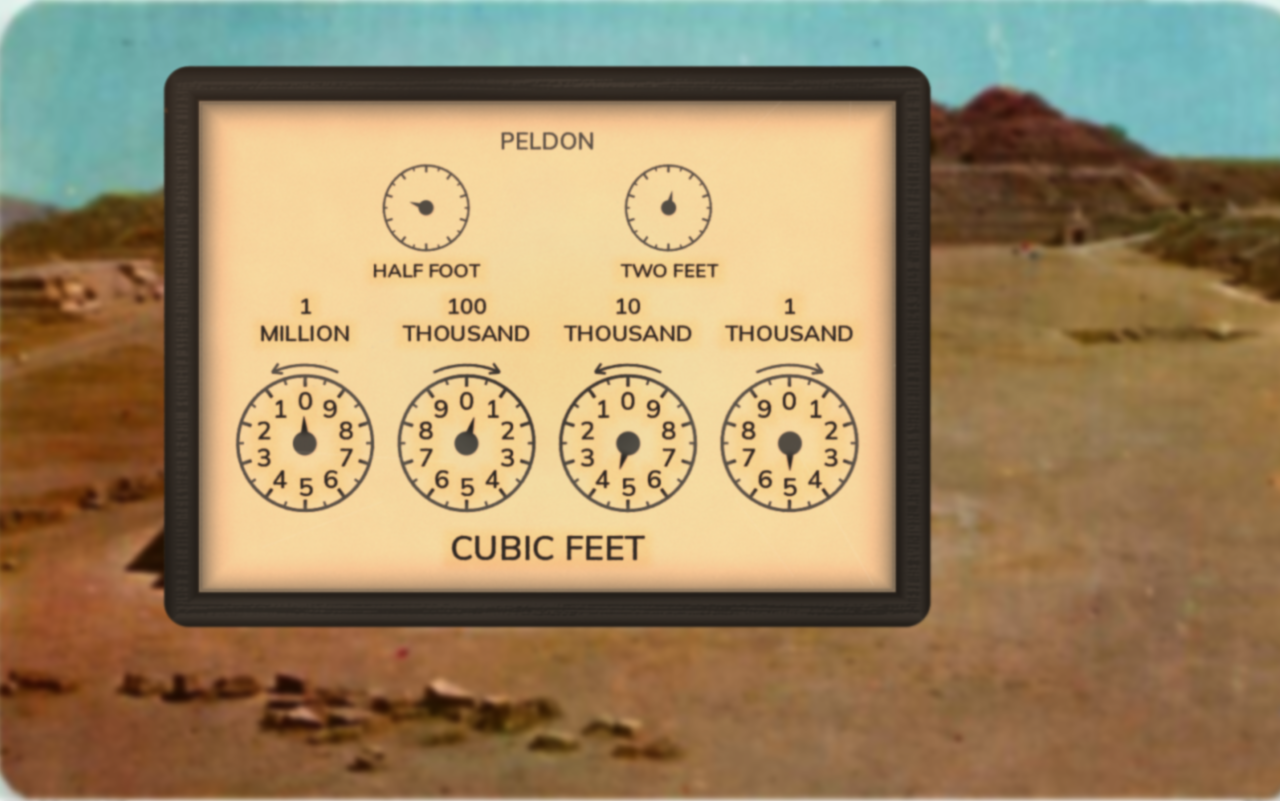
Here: 4500 ft³
